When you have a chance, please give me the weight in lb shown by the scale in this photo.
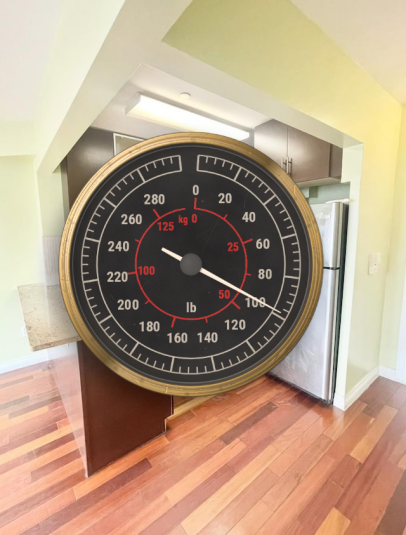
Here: 98 lb
